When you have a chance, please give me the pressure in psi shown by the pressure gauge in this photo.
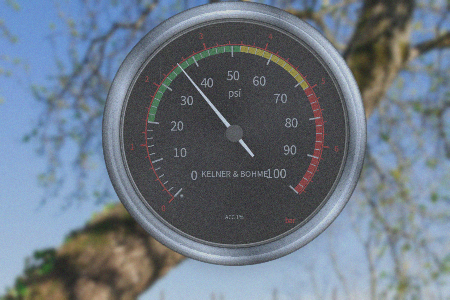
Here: 36 psi
